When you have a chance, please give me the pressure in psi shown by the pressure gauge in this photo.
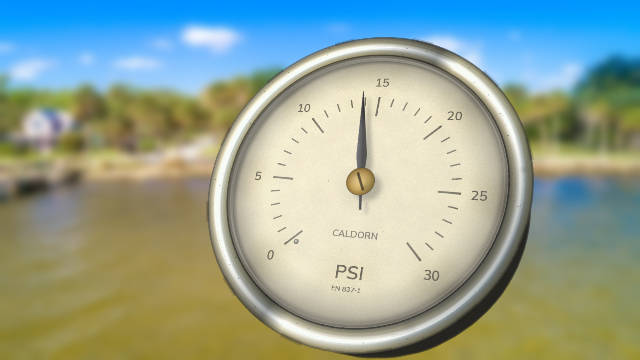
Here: 14 psi
